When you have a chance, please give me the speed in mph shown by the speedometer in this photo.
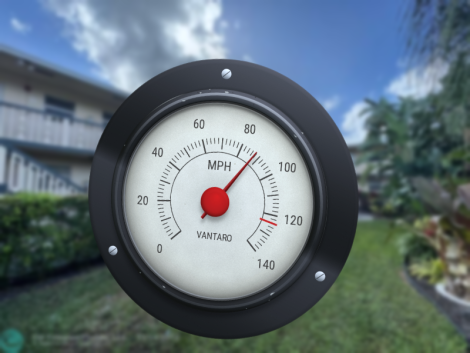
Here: 88 mph
